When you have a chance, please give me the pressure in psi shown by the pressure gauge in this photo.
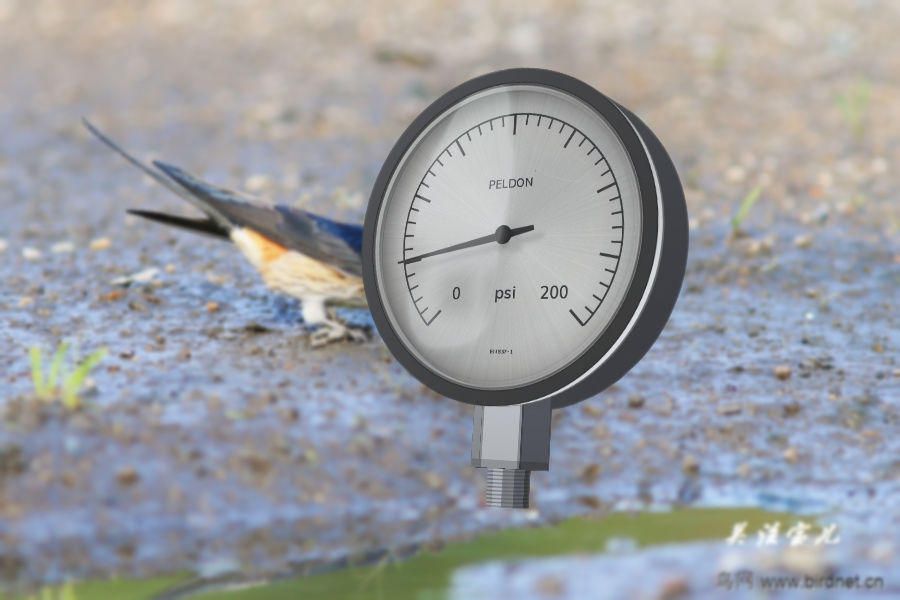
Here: 25 psi
